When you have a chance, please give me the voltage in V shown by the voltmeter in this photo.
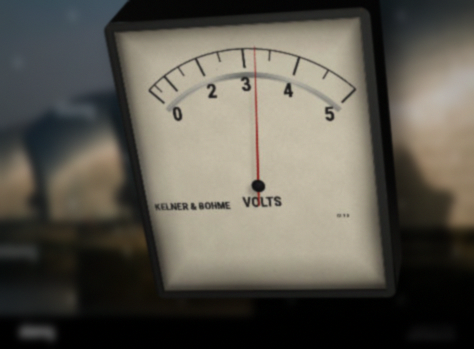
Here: 3.25 V
